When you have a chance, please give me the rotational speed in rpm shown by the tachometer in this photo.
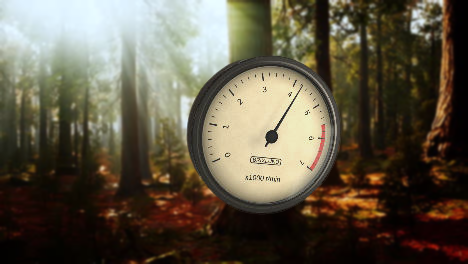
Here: 4200 rpm
